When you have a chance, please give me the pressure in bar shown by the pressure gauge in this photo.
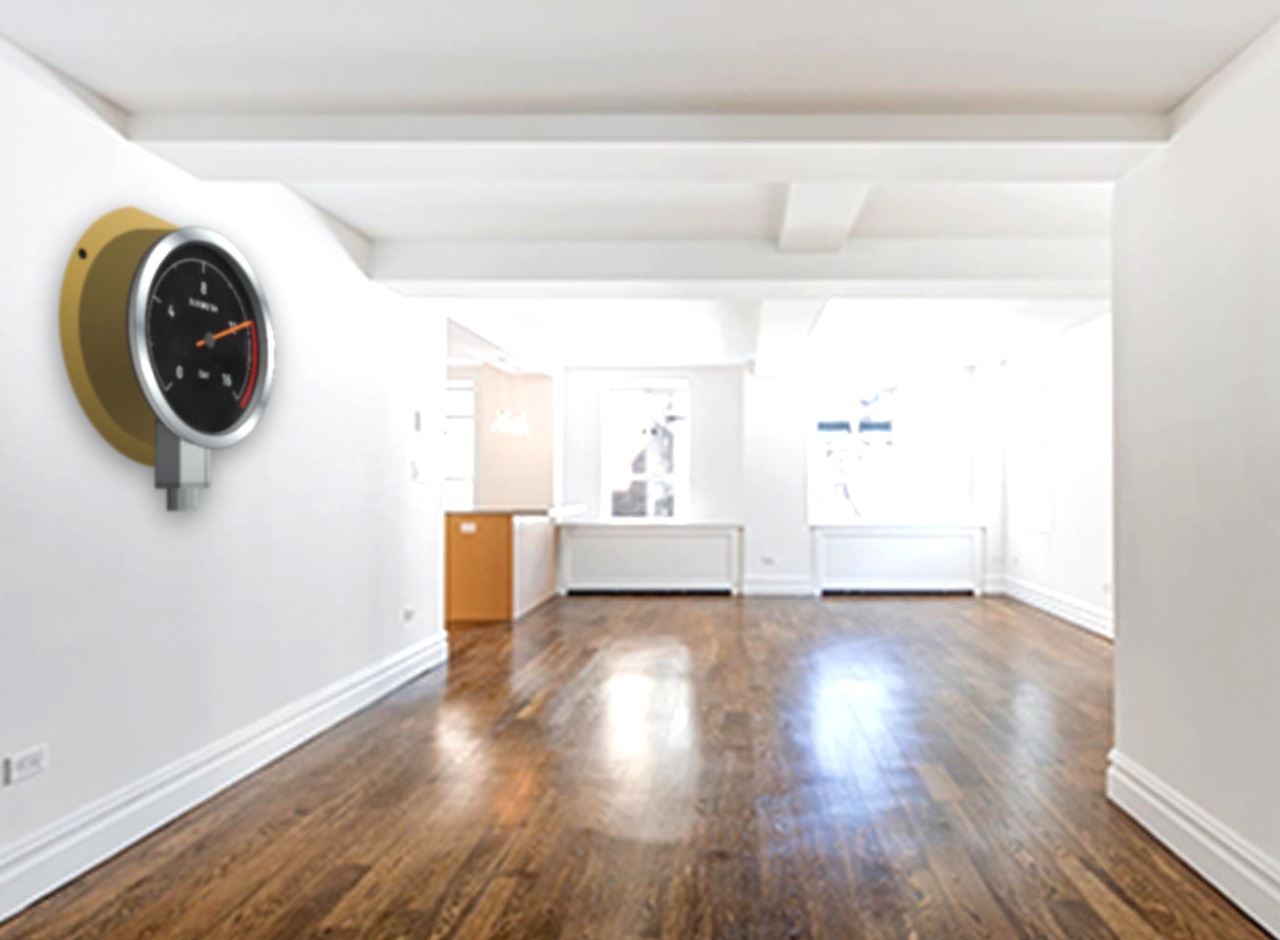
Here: 12 bar
